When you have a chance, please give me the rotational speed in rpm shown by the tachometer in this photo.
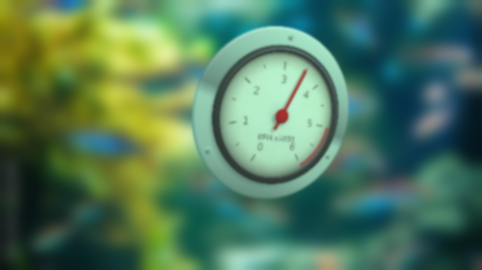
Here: 3500 rpm
